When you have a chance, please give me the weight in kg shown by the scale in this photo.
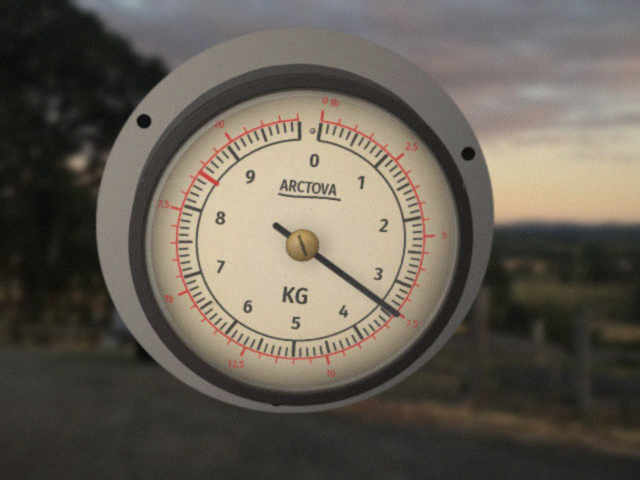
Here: 3.4 kg
